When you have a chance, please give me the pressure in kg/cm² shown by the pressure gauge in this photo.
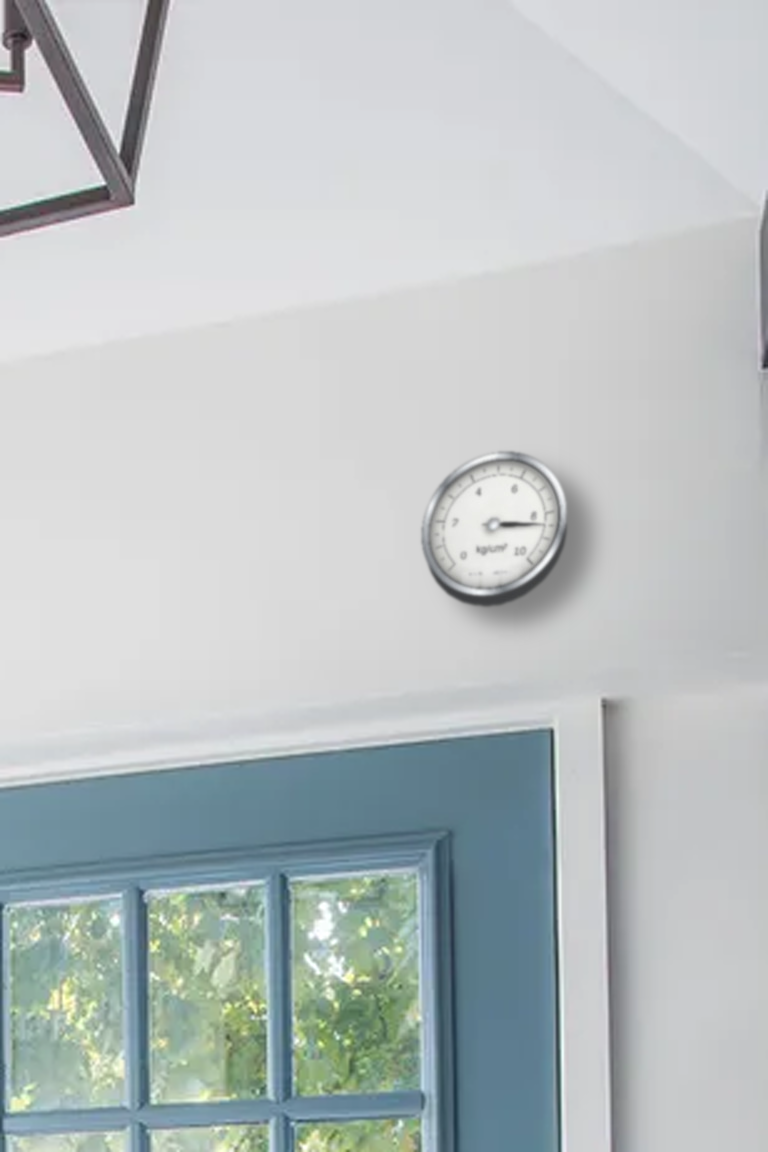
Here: 8.5 kg/cm²
